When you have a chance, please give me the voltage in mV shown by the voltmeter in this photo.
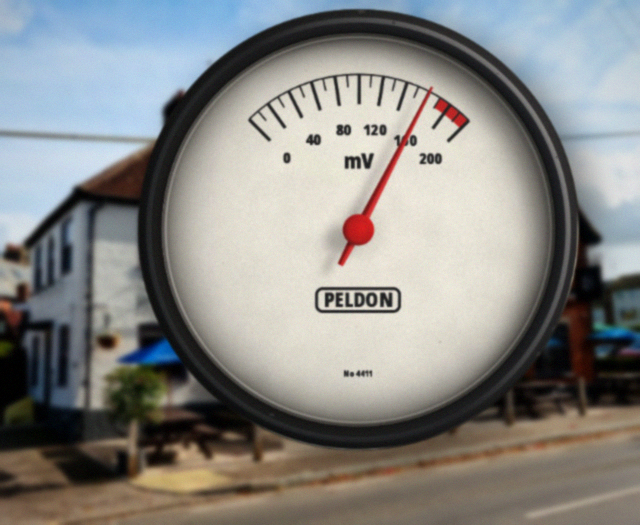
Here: 160 mV
